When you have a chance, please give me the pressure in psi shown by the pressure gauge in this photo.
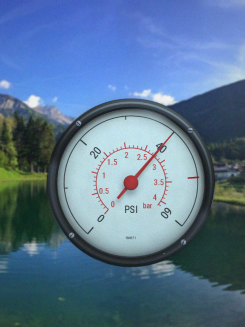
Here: 40 psi
